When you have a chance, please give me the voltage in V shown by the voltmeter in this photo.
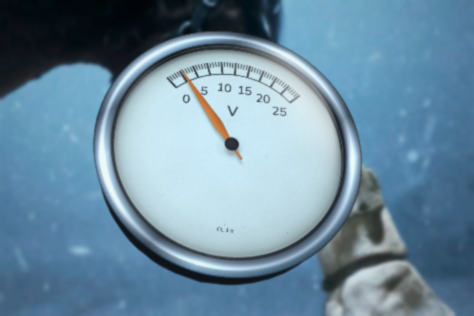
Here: 2.5 V
